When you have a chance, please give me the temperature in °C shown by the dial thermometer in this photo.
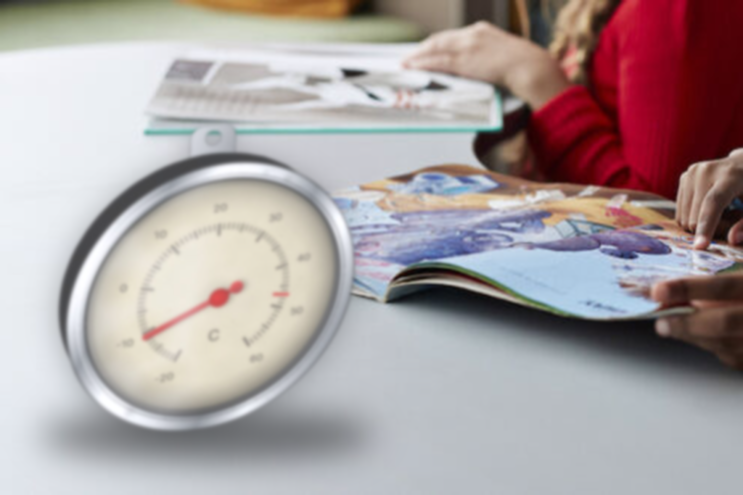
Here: -10 °C
